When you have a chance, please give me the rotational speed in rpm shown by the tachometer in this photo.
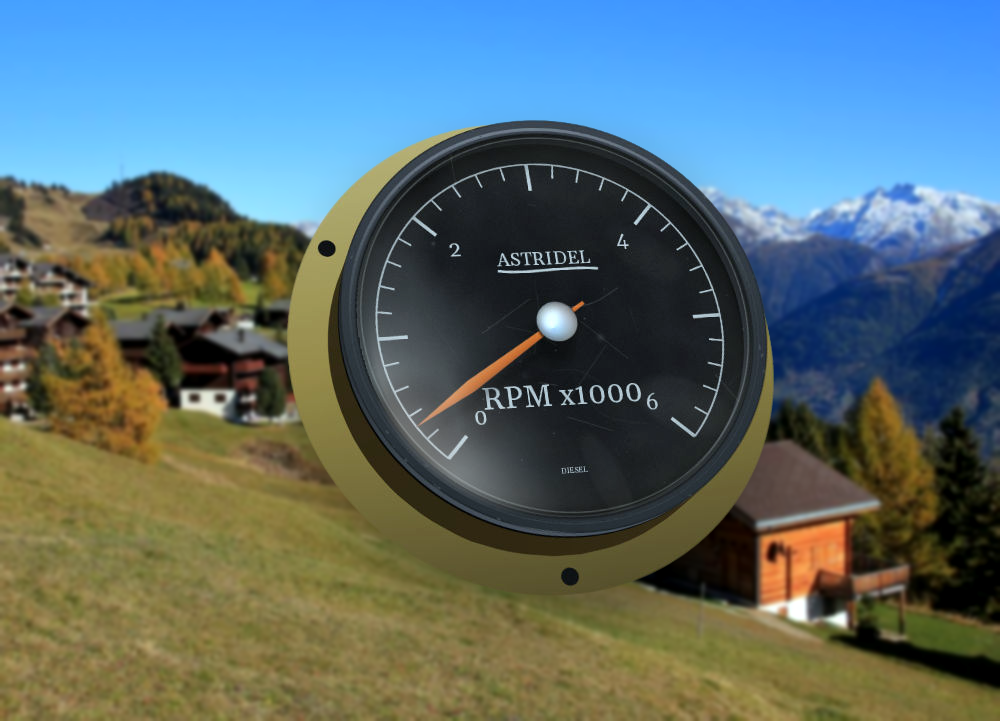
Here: 300 rpm
